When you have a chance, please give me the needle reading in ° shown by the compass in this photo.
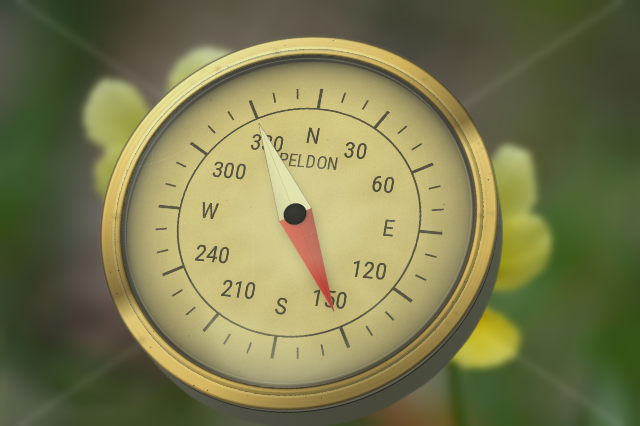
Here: 150 °
